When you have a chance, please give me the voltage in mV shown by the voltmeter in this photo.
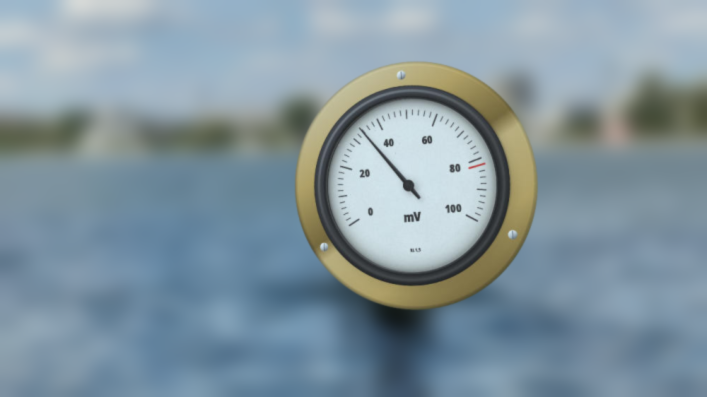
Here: 34 mV
